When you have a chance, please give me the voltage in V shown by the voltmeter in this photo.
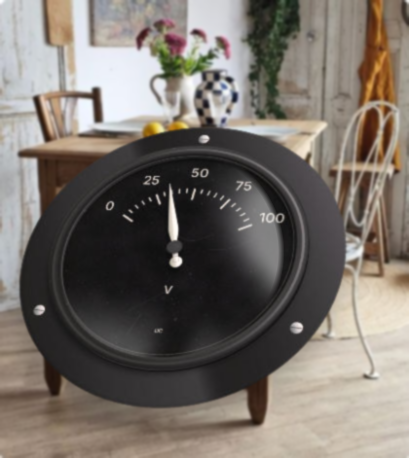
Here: 35 V
